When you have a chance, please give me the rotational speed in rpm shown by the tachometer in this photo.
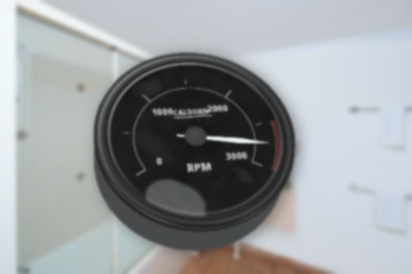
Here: 2750 rpm
